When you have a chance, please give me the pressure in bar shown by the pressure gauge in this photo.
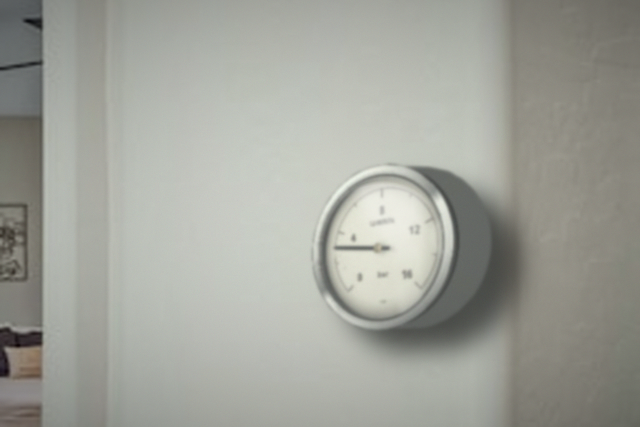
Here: 3 bar
